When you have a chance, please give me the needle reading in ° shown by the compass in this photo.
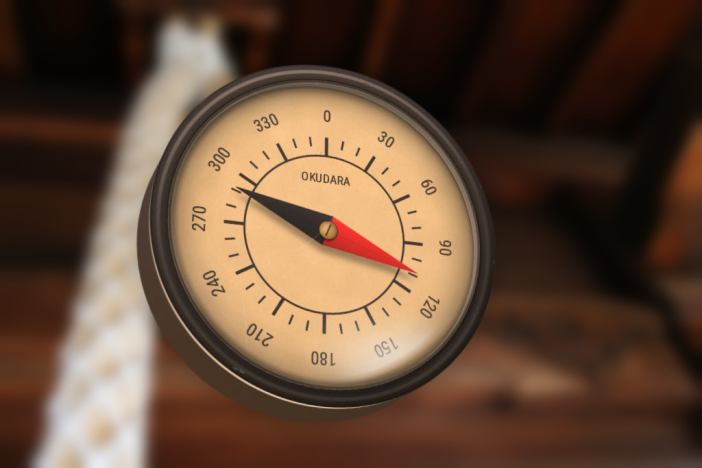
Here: 110 °
